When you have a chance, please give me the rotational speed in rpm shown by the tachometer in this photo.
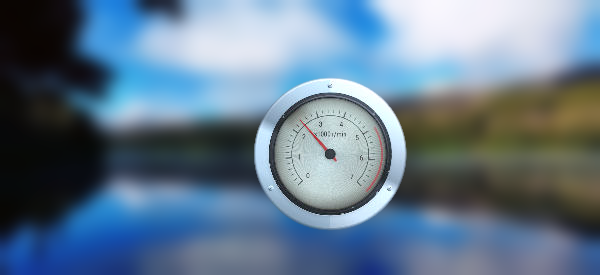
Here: 2400 rpm
